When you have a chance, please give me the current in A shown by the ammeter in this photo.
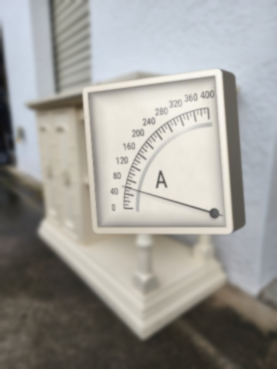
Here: 60 A
